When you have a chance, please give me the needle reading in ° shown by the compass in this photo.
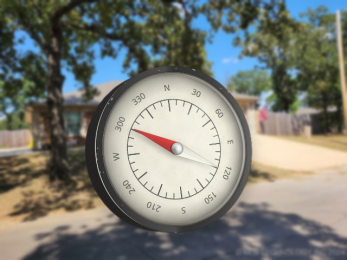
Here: 300 °
